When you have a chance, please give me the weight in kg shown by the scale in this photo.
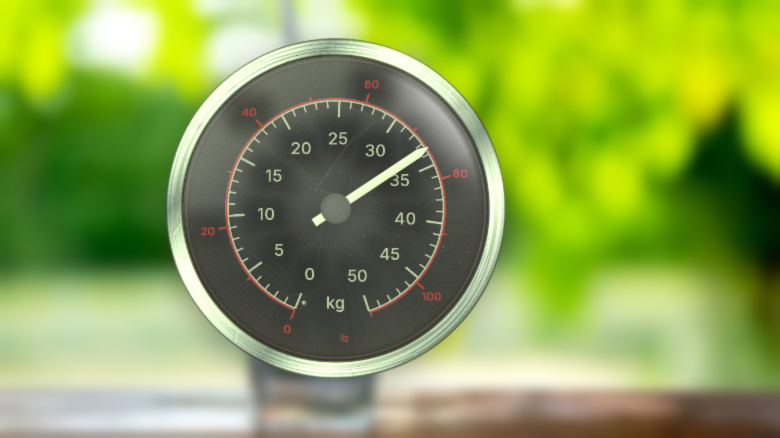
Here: 33.5 kg
